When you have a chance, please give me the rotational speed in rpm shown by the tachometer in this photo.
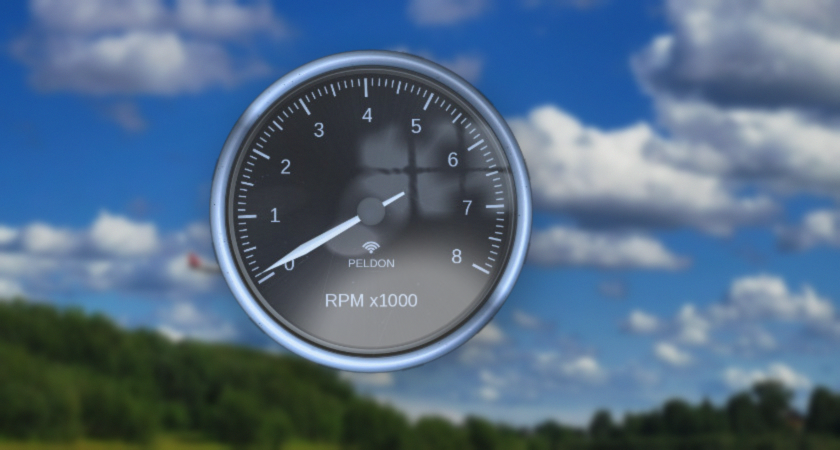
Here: 100 rpm
